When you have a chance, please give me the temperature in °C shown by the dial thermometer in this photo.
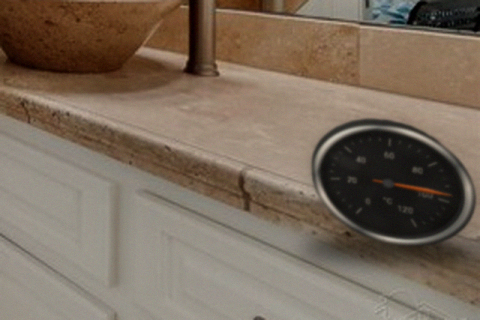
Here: 96 °C
